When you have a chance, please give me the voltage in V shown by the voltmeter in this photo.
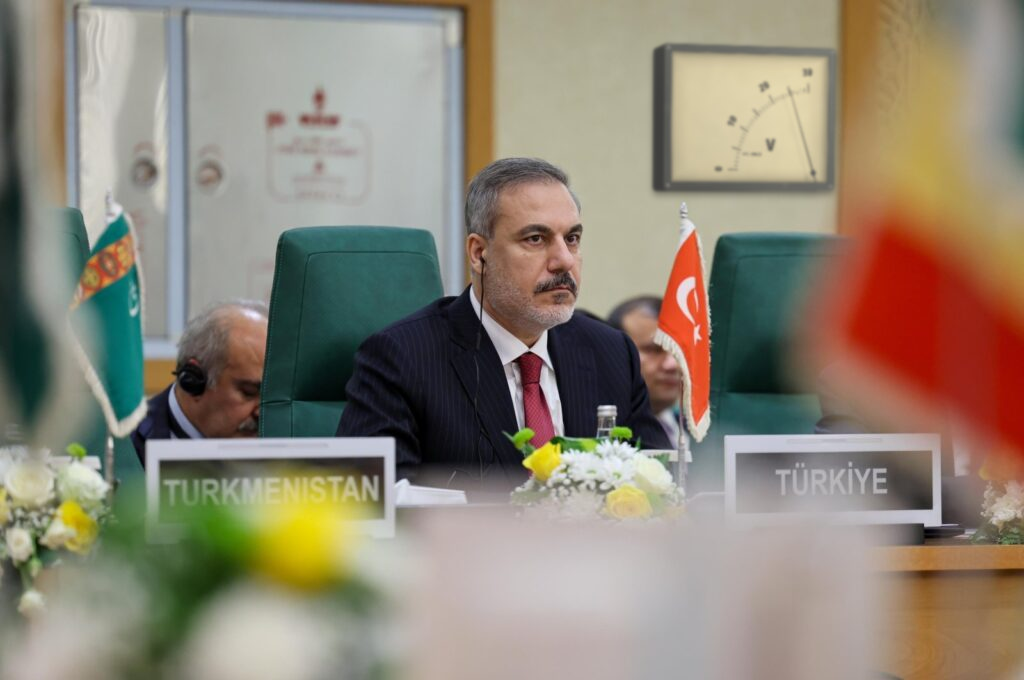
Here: 25 V
